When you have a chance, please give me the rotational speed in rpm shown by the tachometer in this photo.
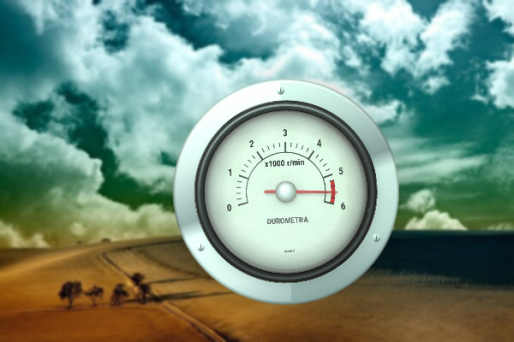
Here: 5600 rpm
